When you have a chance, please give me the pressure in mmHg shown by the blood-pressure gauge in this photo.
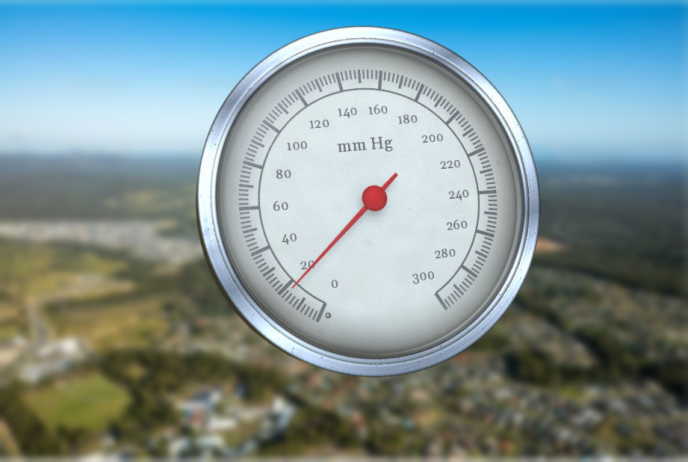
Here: 18 mmHg
